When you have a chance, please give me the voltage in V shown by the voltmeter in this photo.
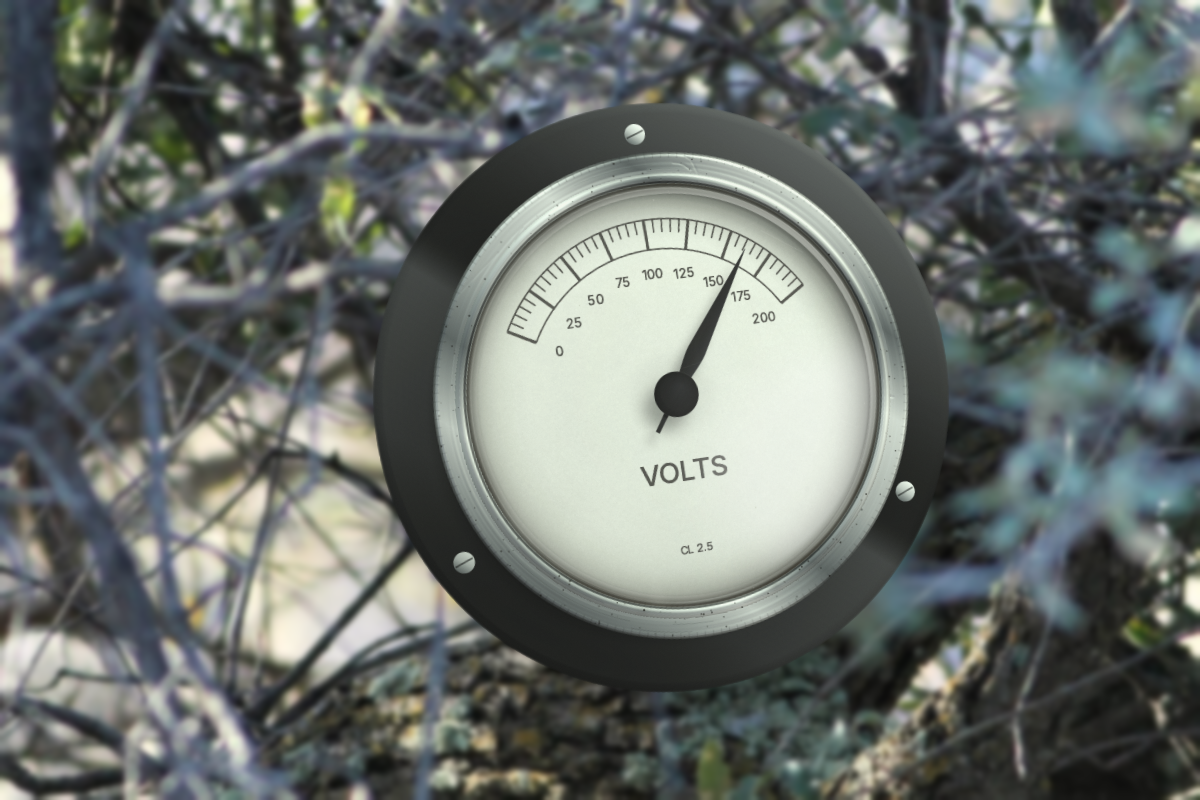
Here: 160 V
